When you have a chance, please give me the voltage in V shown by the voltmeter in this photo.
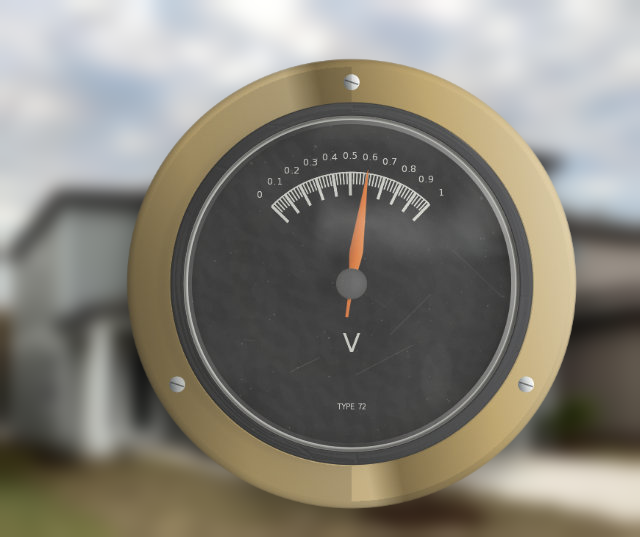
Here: 0.6 V
